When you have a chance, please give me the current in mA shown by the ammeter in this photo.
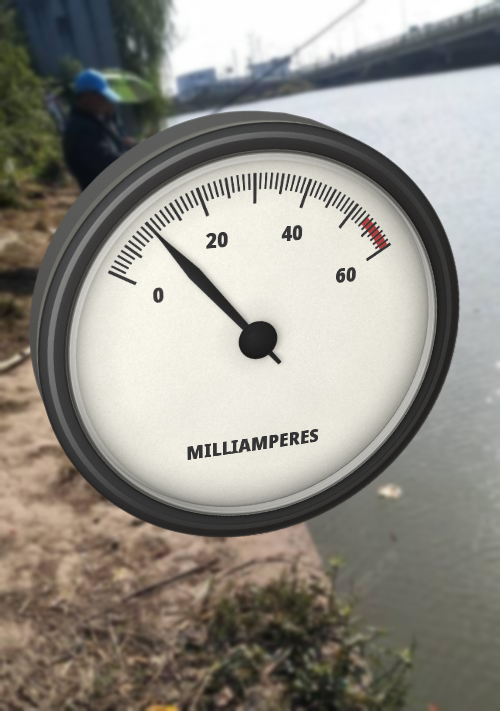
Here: 10 mA
